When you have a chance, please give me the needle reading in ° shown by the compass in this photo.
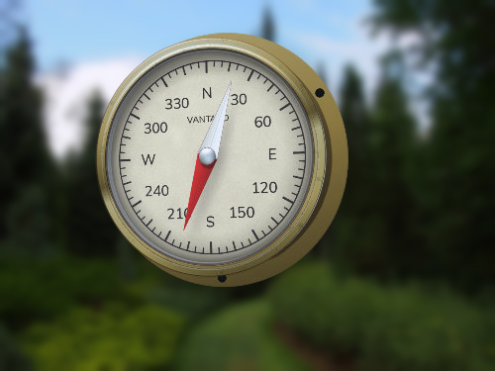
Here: 200 °
